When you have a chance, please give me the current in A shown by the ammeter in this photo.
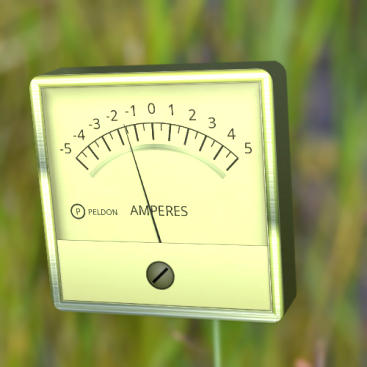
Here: -1.5 A
